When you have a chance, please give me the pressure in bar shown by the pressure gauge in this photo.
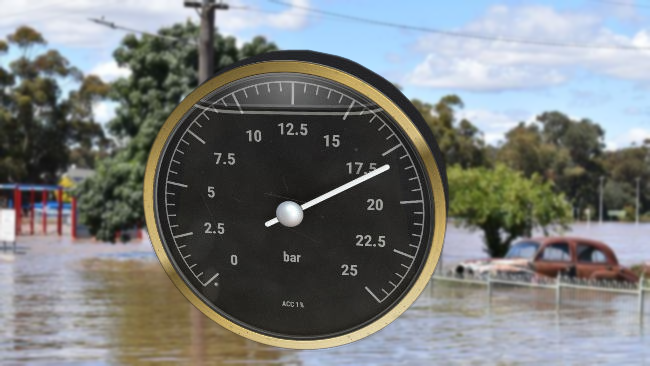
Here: 18 bar
